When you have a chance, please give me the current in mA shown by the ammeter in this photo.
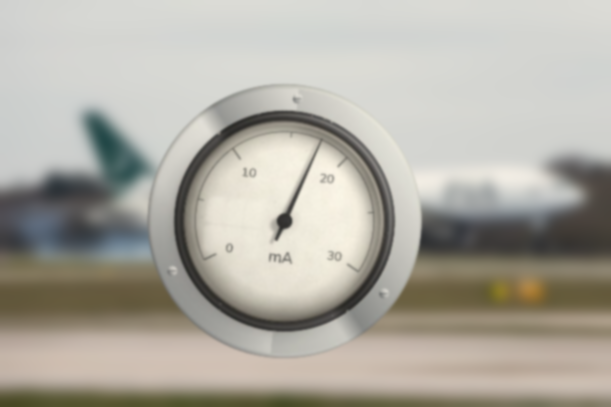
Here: 17.5 mA
